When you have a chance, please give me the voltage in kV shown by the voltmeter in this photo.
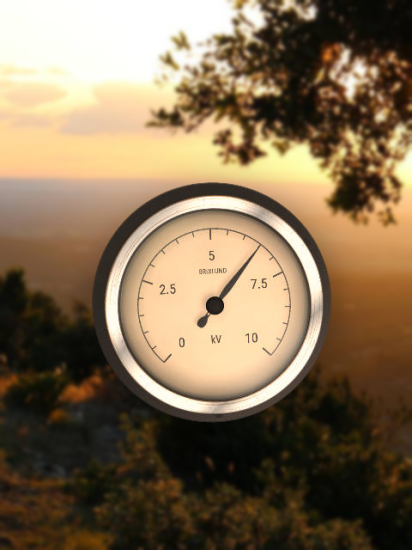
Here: 6.5 kV
